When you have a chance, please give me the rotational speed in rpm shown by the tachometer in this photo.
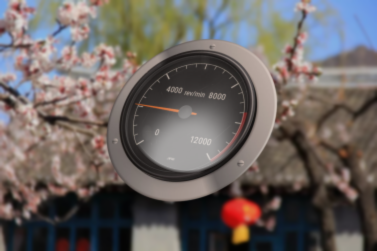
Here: 2000 rpm
